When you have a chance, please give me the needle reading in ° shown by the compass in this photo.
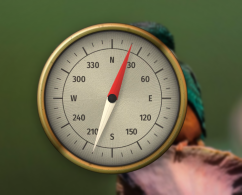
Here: 20 °
